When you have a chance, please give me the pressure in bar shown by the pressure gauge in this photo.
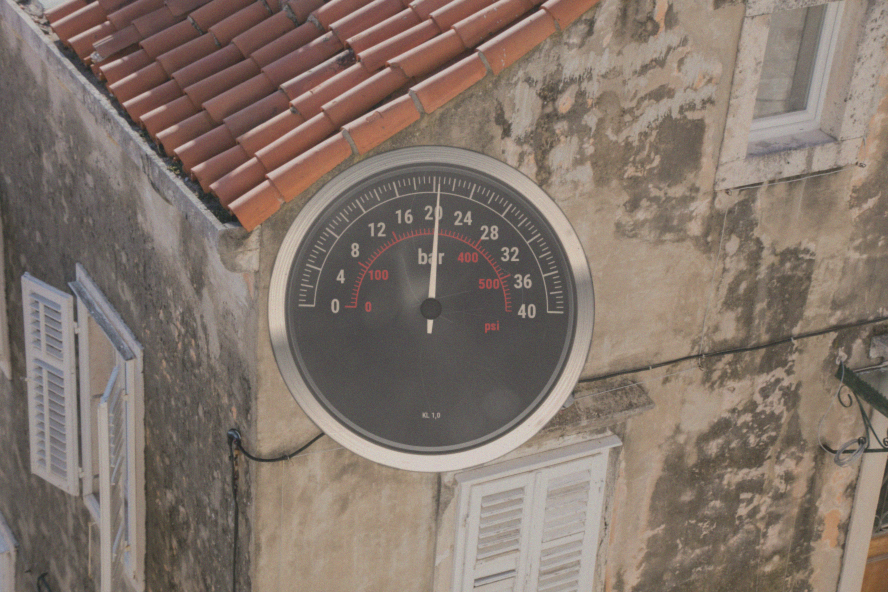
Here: 20.5 bar
